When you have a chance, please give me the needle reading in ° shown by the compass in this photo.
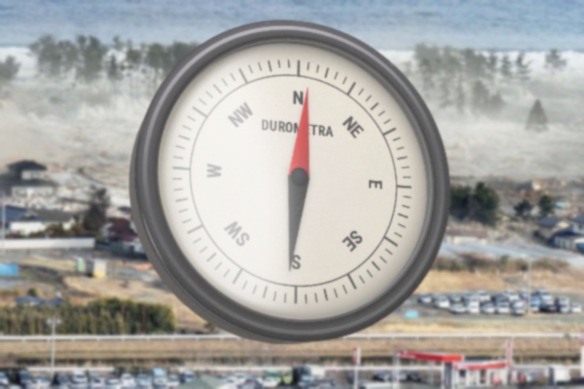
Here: 5 °
